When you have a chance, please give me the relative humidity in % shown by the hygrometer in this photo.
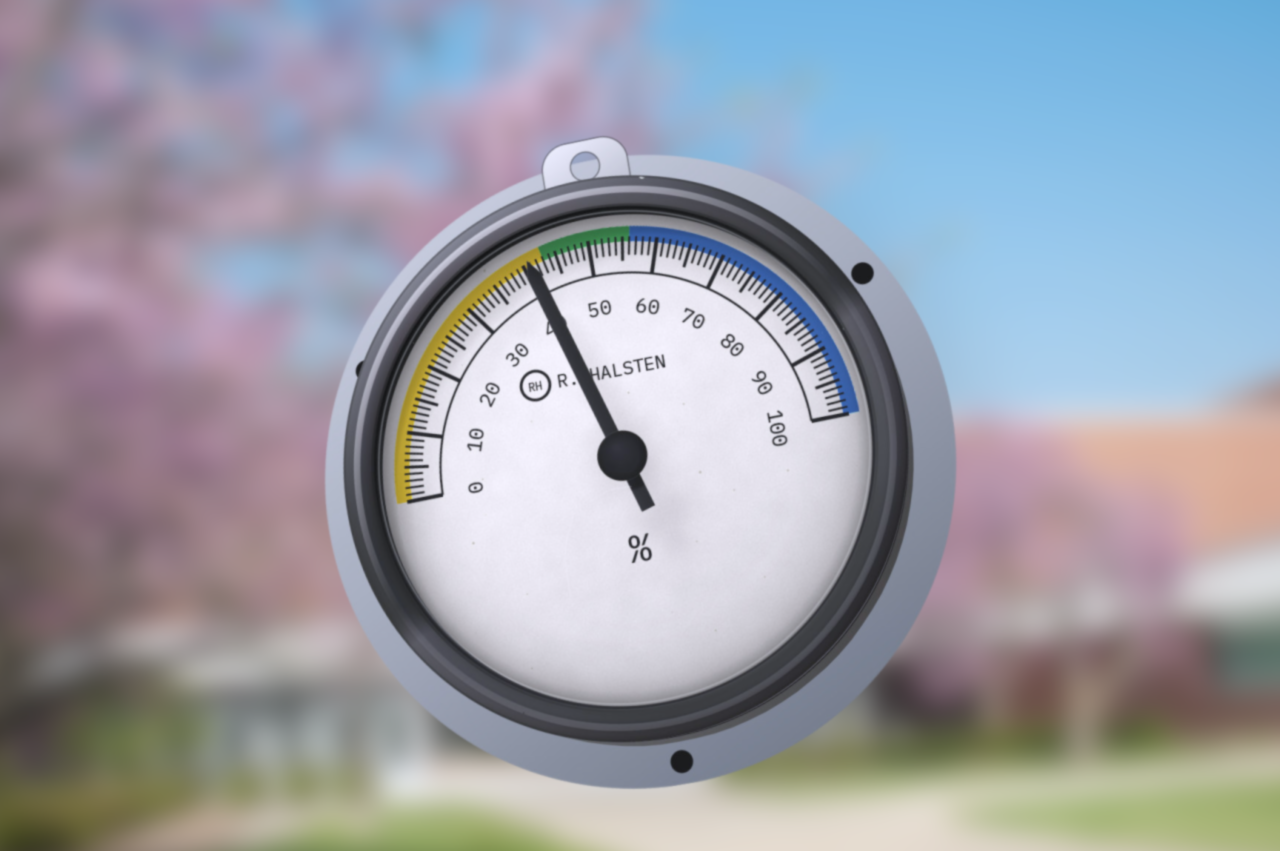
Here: 41 %
